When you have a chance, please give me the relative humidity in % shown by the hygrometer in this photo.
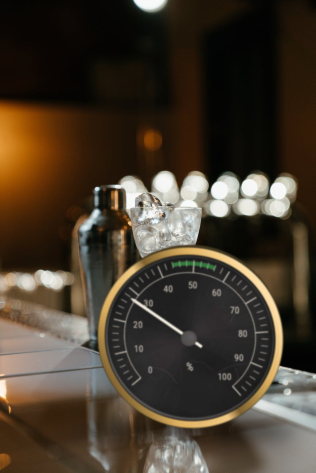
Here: 28 %
